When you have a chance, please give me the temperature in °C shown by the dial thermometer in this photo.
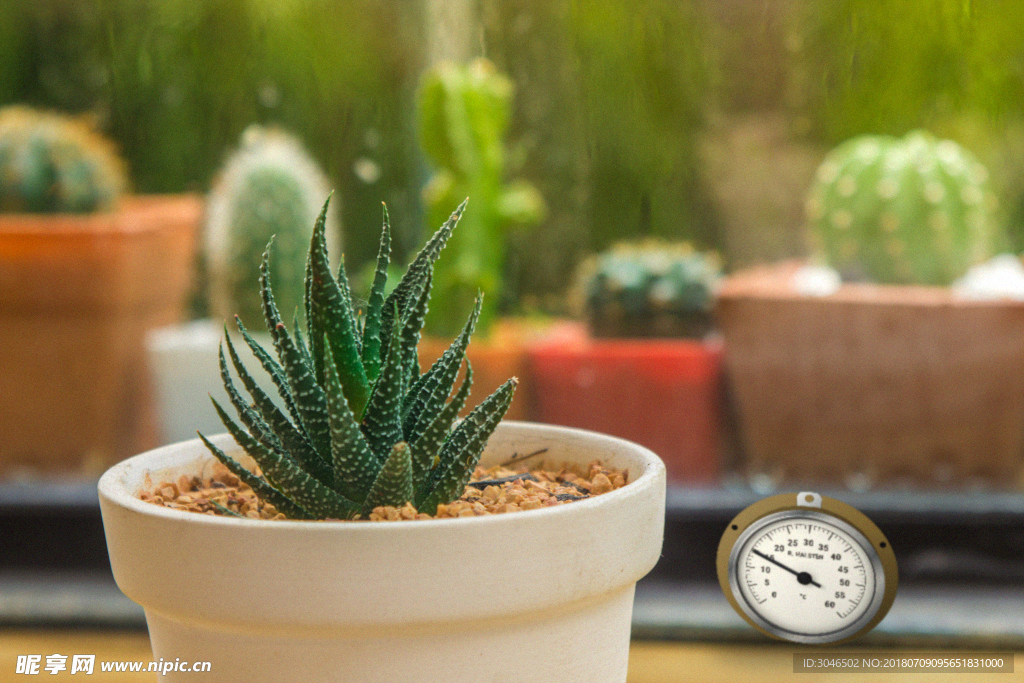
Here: 15 °C
